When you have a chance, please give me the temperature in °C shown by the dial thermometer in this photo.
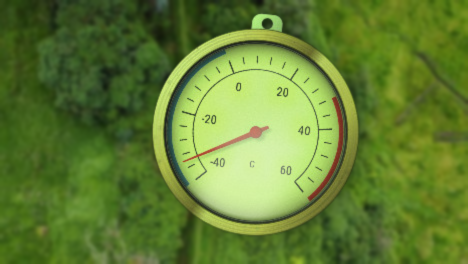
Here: -34 °C
